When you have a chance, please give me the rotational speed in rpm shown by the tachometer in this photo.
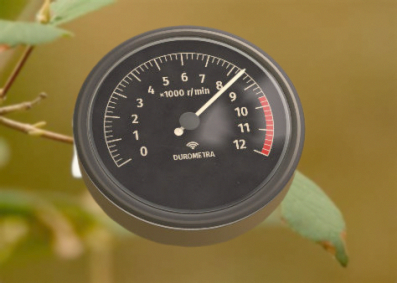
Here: 8400 rpm
